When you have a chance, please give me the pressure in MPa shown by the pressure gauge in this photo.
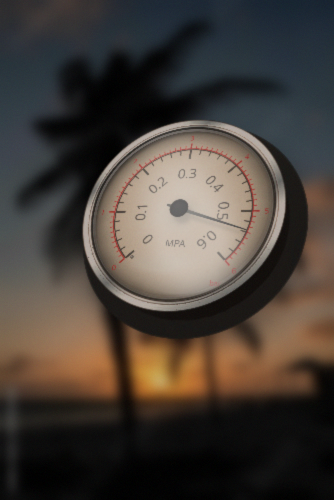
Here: 0.54 MPa
